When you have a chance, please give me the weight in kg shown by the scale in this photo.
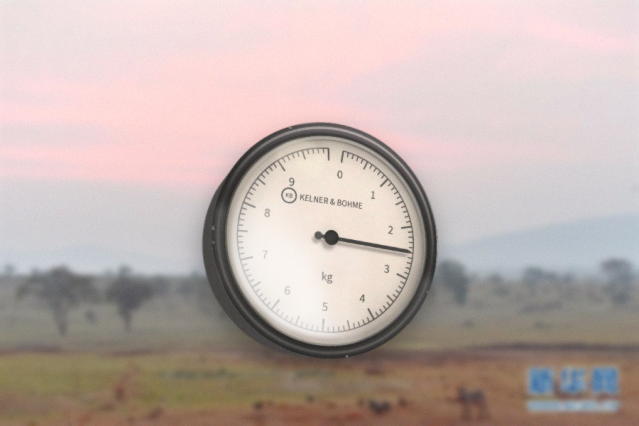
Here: 2.5 kg
